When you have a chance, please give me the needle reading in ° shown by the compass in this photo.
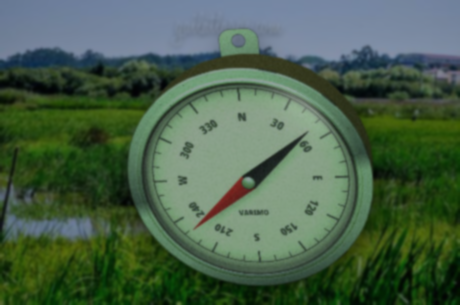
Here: 230 °
